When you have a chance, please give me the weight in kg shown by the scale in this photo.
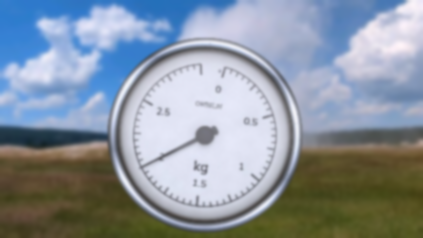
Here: 2 kg
